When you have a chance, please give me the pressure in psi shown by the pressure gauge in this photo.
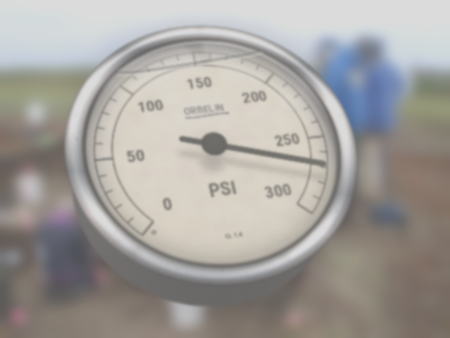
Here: 270 psi
